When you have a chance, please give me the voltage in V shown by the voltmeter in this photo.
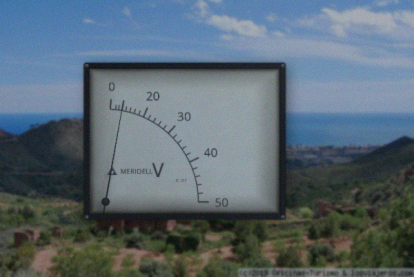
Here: 10 V
